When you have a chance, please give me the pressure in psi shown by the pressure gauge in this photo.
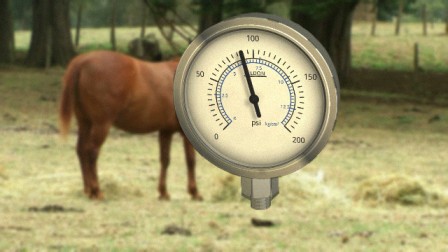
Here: 90 psi
